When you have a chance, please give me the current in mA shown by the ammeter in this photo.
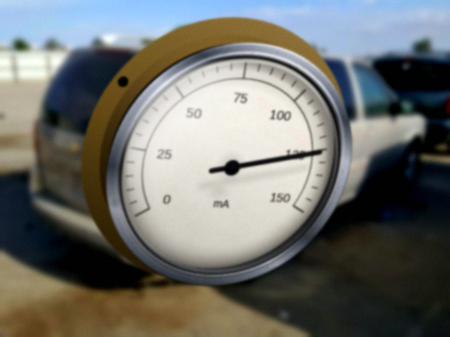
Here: 125 mA
